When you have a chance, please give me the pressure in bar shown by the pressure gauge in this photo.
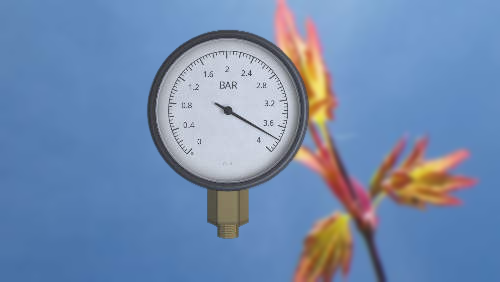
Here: 3.8 bar
